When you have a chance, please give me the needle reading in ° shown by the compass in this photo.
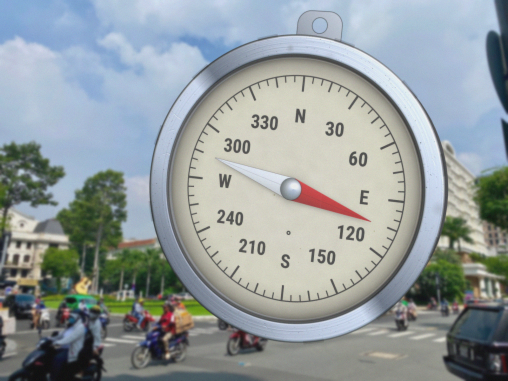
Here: 105 °
